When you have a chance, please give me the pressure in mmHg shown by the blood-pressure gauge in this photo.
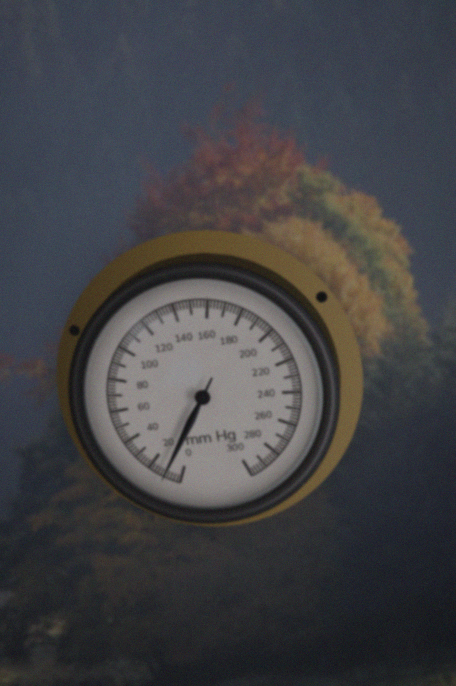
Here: 10 mmHg
